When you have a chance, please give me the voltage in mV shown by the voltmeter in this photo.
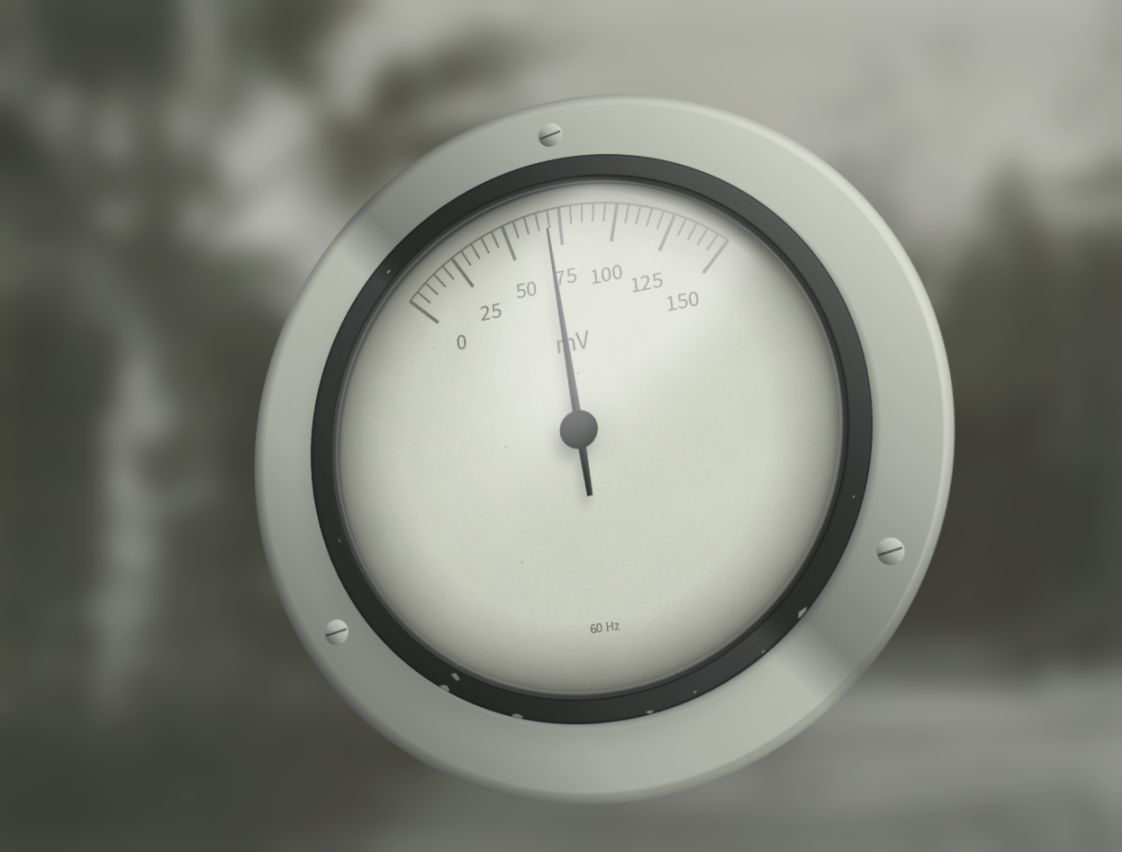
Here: 70 mV
